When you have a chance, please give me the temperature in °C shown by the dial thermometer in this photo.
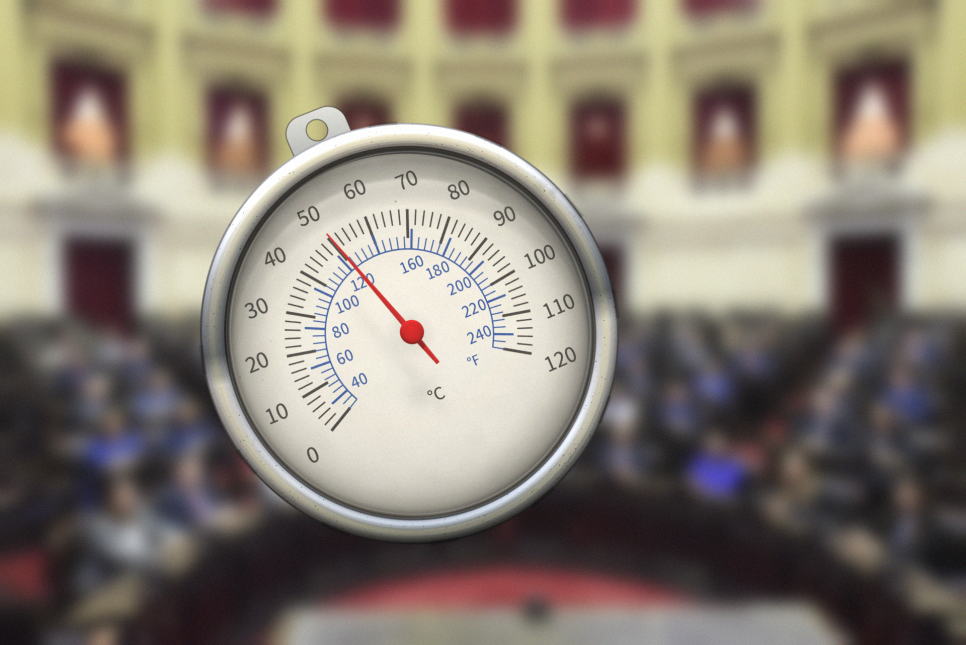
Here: 50 °C
